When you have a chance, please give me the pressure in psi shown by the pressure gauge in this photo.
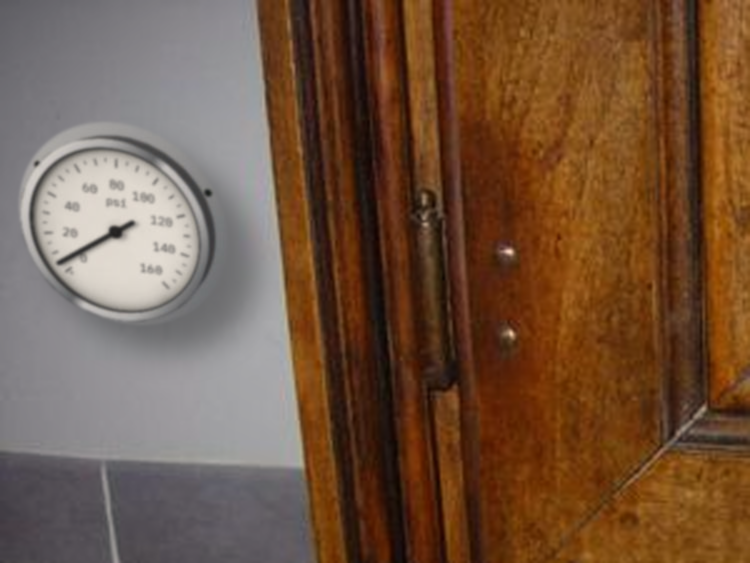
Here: 5 psi
